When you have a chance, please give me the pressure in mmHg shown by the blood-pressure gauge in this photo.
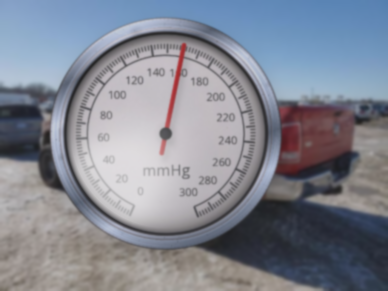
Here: 160 mmHg
